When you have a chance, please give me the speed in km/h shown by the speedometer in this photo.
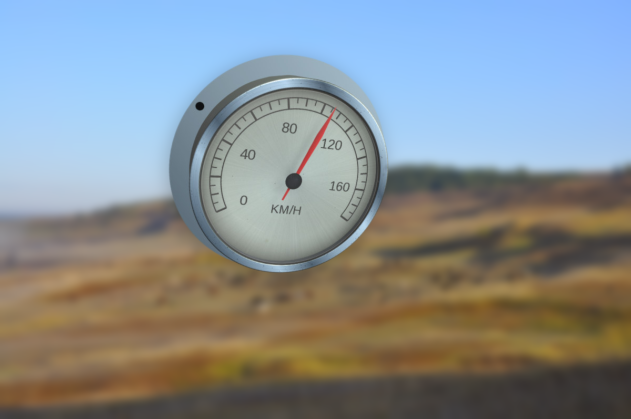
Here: 105 km/h
